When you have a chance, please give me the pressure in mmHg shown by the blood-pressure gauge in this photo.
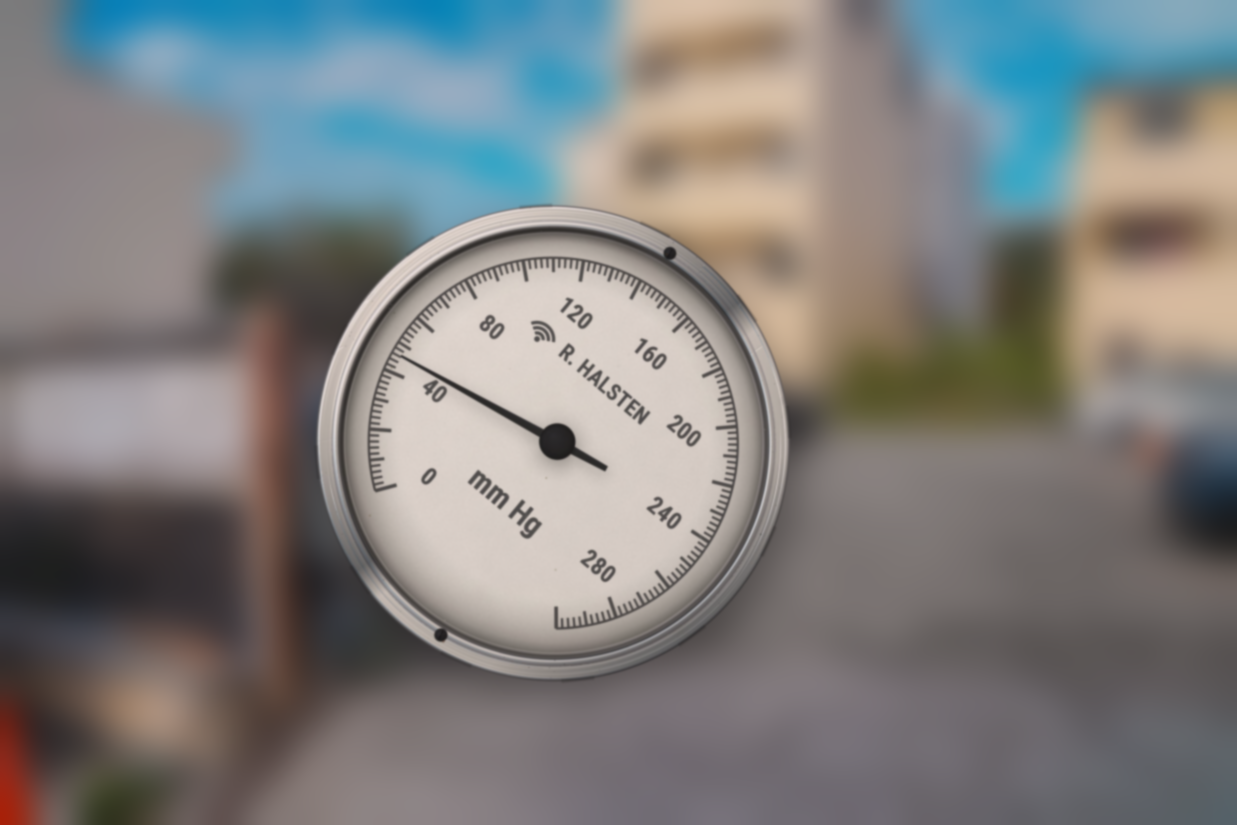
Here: 46 mmHg
